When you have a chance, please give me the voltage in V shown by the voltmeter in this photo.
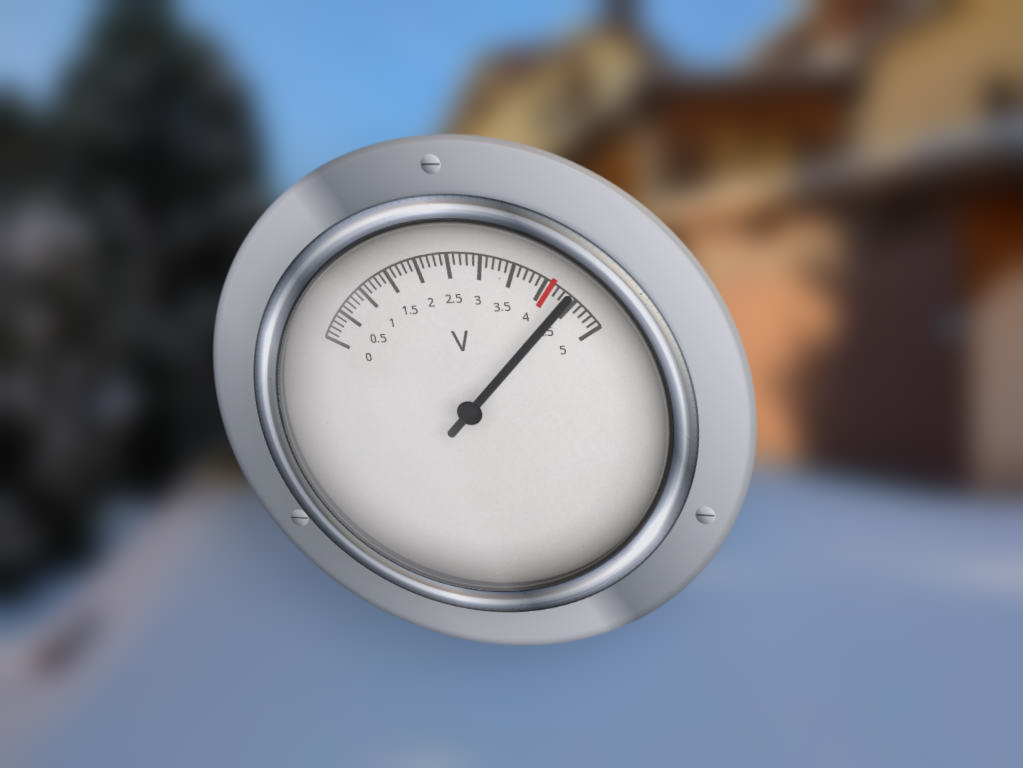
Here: 4.4 V
